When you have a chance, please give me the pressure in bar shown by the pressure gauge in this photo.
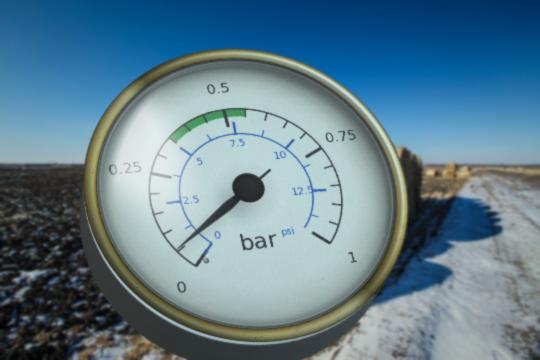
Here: 0.05 bar
